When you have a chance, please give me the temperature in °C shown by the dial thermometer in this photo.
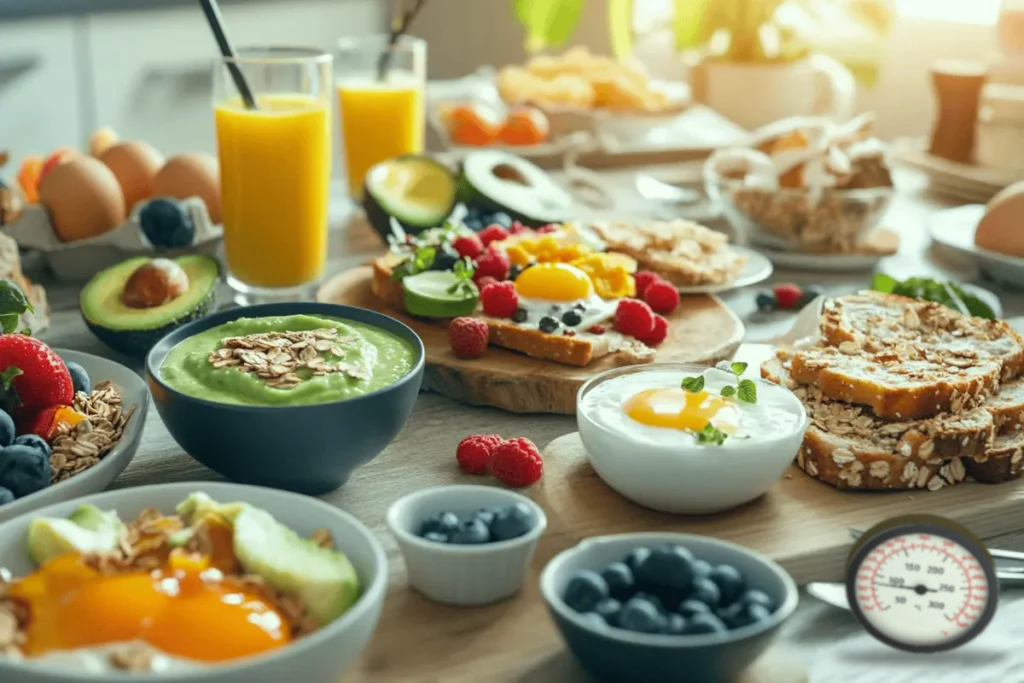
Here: 90 °C
